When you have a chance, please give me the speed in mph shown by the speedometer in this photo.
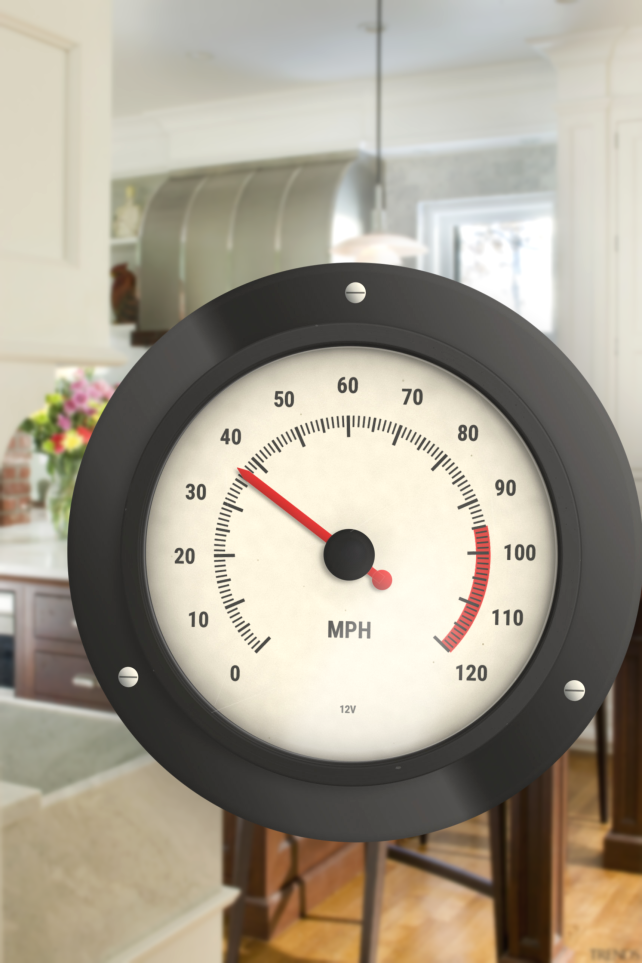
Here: 37 mph
